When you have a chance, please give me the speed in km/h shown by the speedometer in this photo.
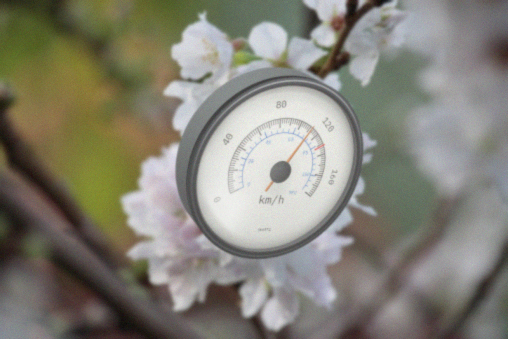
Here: 110 km/h
